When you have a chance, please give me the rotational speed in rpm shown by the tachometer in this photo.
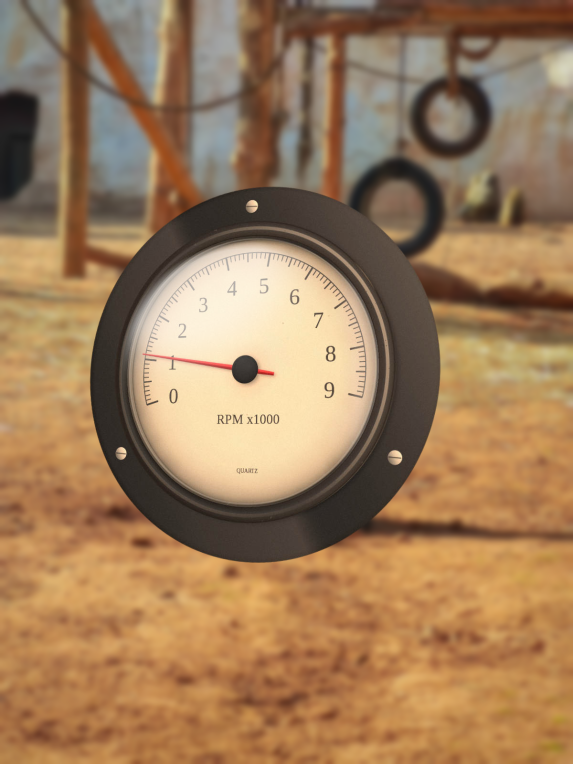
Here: 1100 rpm
